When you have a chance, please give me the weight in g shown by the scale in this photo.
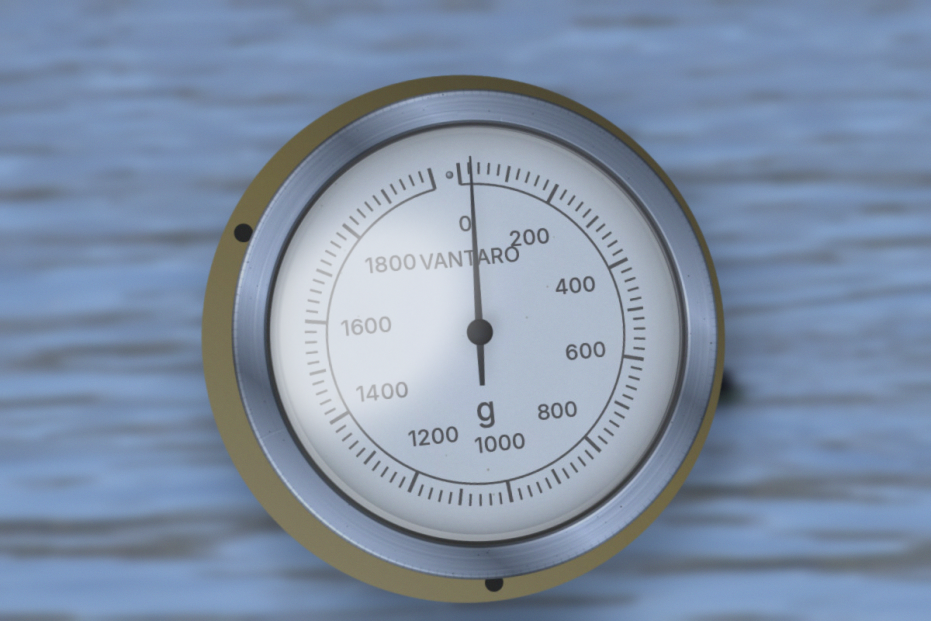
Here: 20 g
